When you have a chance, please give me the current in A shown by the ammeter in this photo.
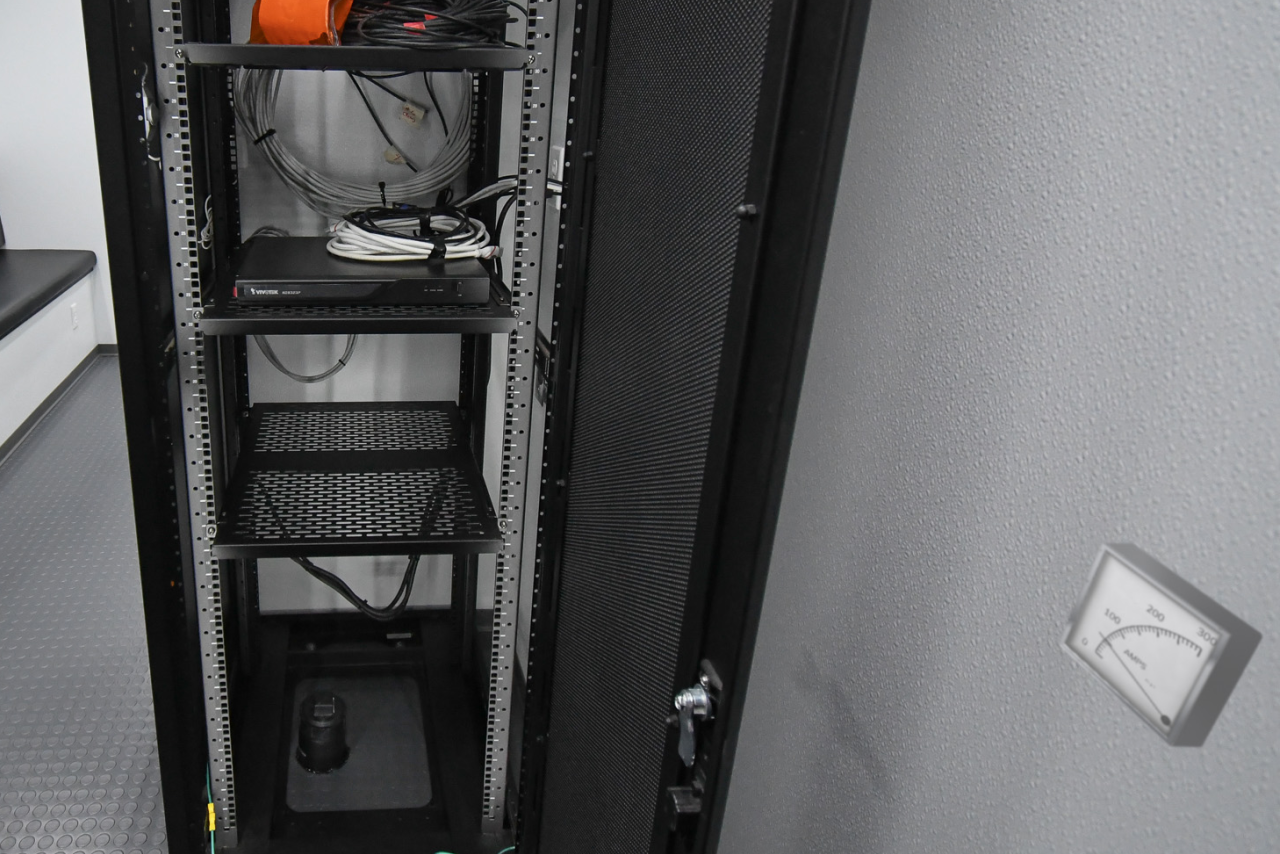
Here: 50 A
